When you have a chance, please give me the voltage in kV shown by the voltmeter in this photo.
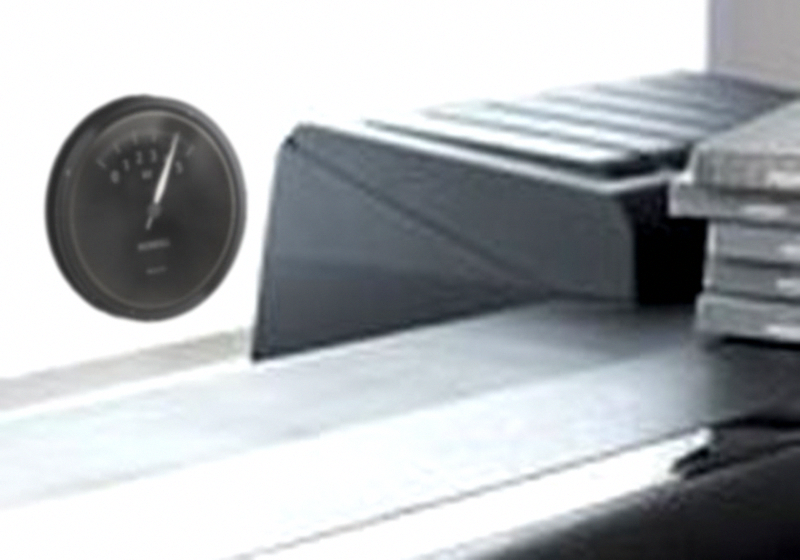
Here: 4 kV
